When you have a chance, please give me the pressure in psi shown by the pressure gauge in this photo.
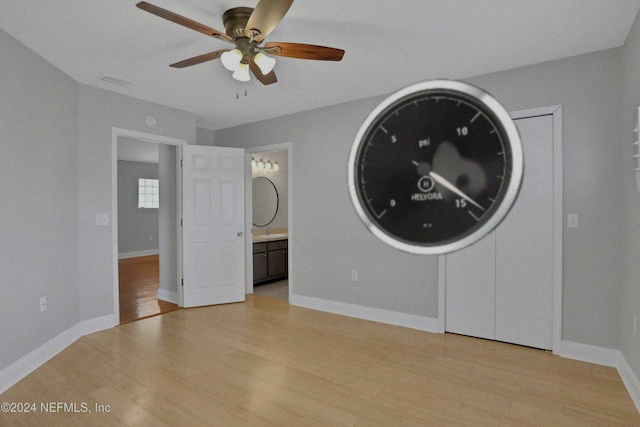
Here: 14.5 psi
